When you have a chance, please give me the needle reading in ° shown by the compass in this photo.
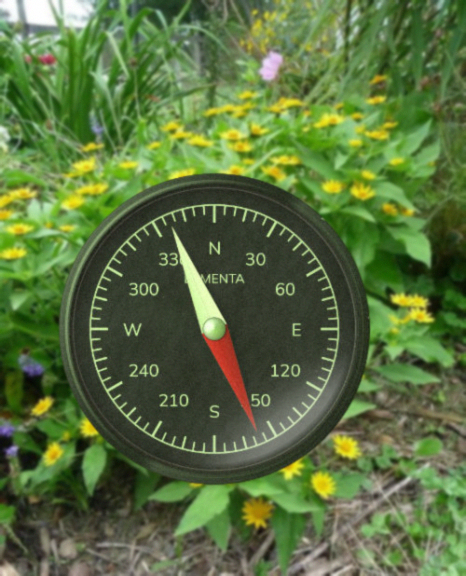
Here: 157.5 °
